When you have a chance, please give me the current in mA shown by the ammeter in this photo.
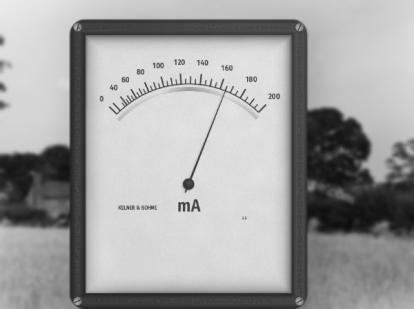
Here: 165 mA
